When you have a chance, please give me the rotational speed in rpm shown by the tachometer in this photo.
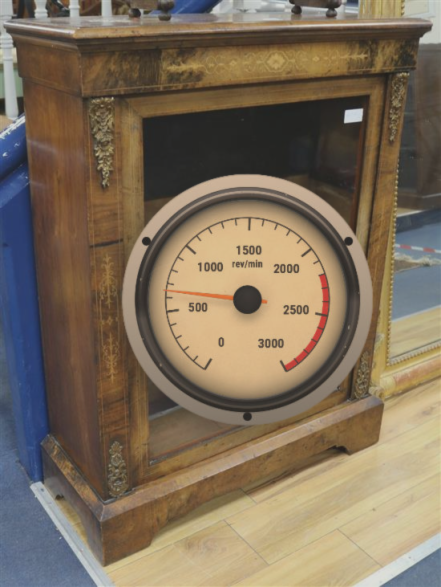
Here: 650 rpm
